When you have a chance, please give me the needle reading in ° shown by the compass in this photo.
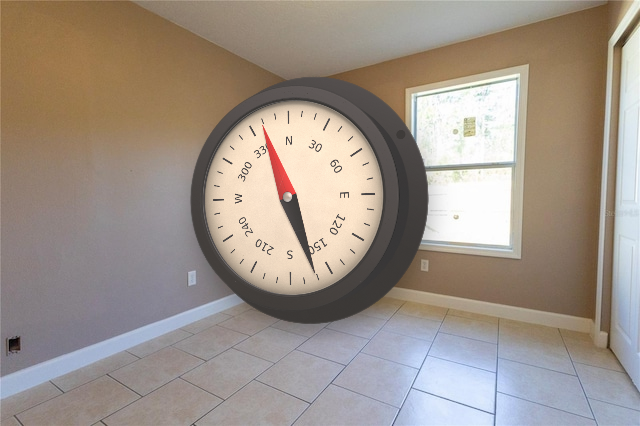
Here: 340 °
